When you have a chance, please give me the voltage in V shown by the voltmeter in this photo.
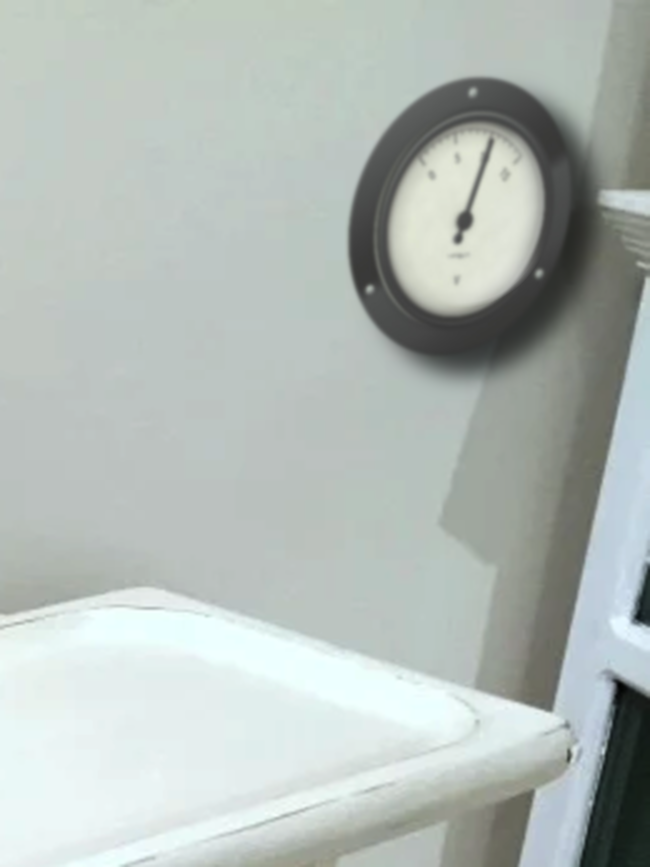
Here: 10 V
